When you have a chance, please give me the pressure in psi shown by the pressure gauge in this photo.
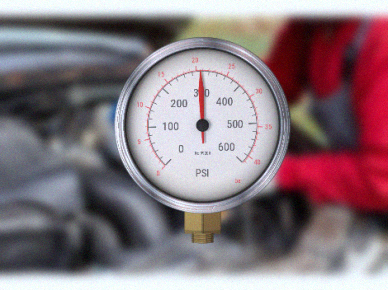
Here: 300 psi
